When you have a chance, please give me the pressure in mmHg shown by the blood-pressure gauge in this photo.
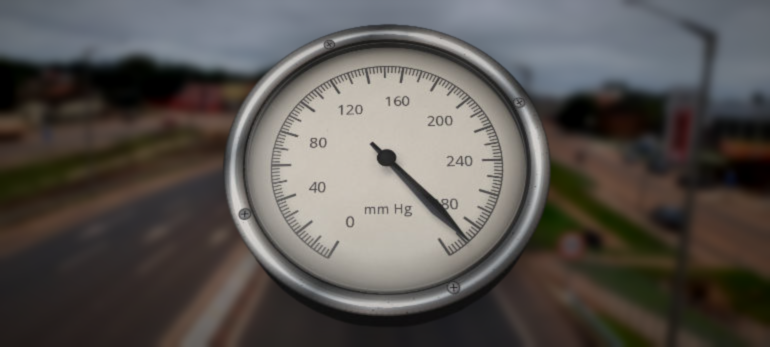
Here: 290 mmHg
